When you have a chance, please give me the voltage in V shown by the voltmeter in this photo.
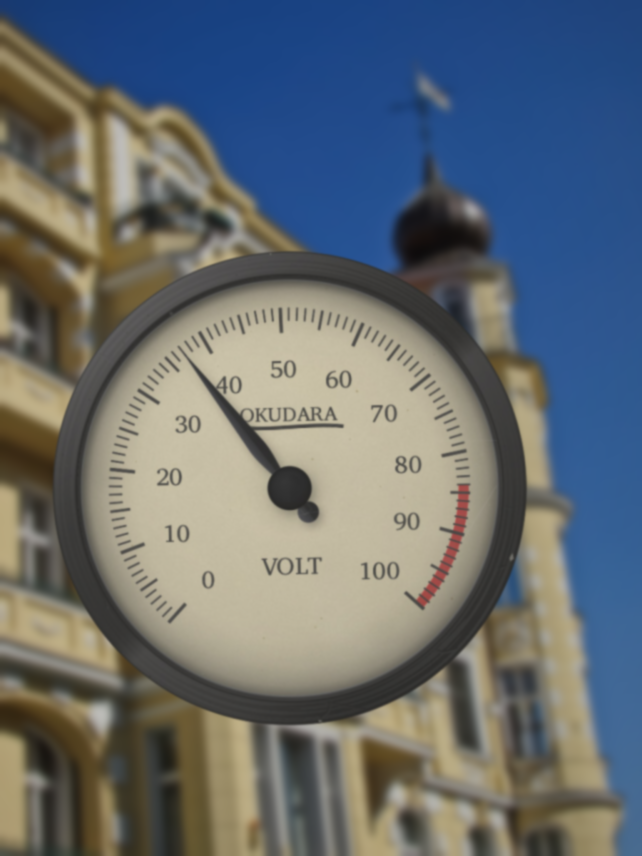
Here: 37 V
